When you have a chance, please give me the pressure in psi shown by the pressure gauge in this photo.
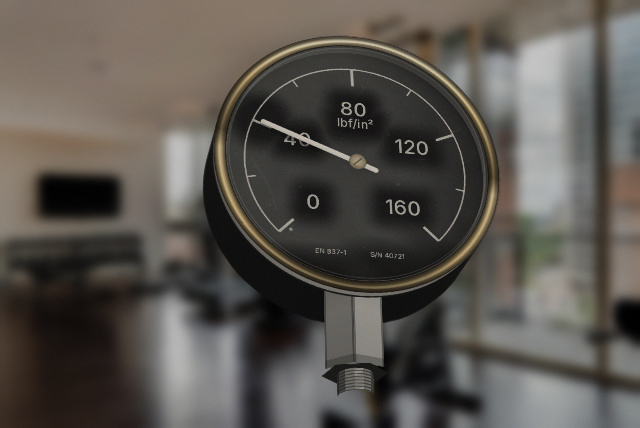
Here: 40 psi
